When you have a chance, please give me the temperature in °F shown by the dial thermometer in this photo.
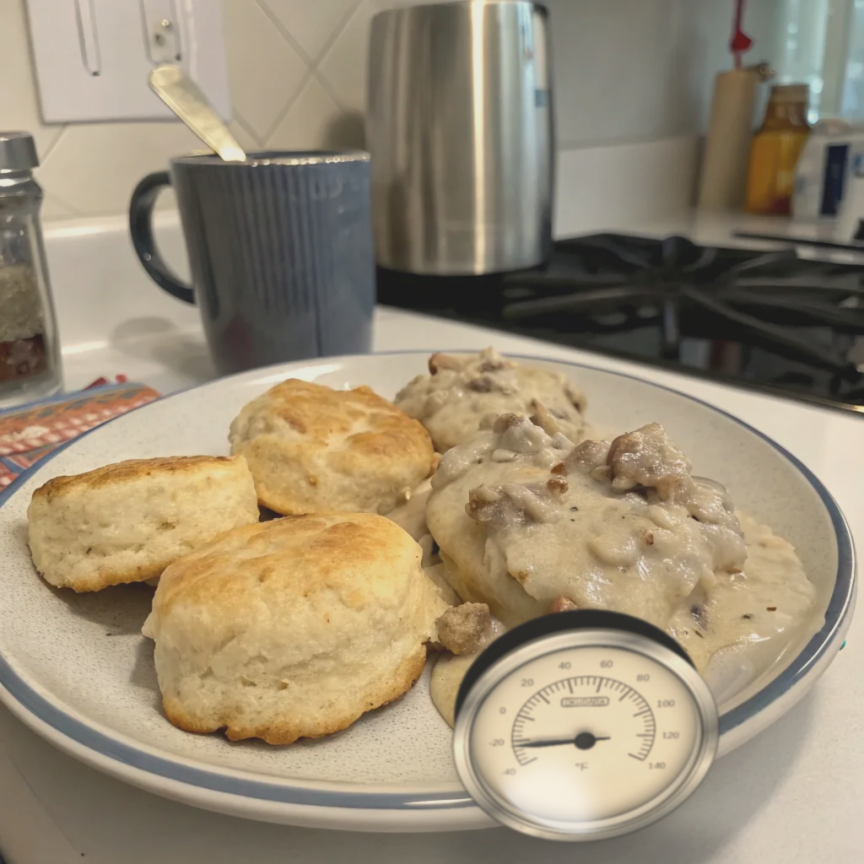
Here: -20 °F
